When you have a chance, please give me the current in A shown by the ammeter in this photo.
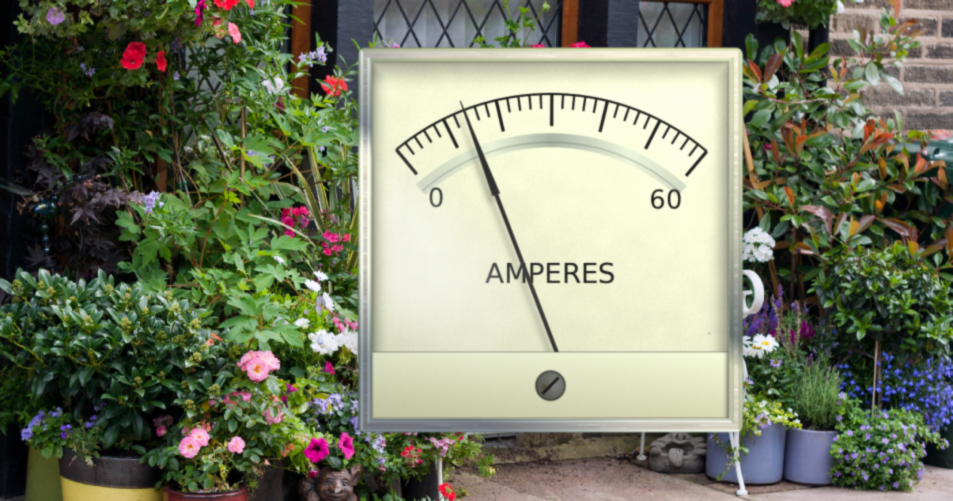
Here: 14 A
